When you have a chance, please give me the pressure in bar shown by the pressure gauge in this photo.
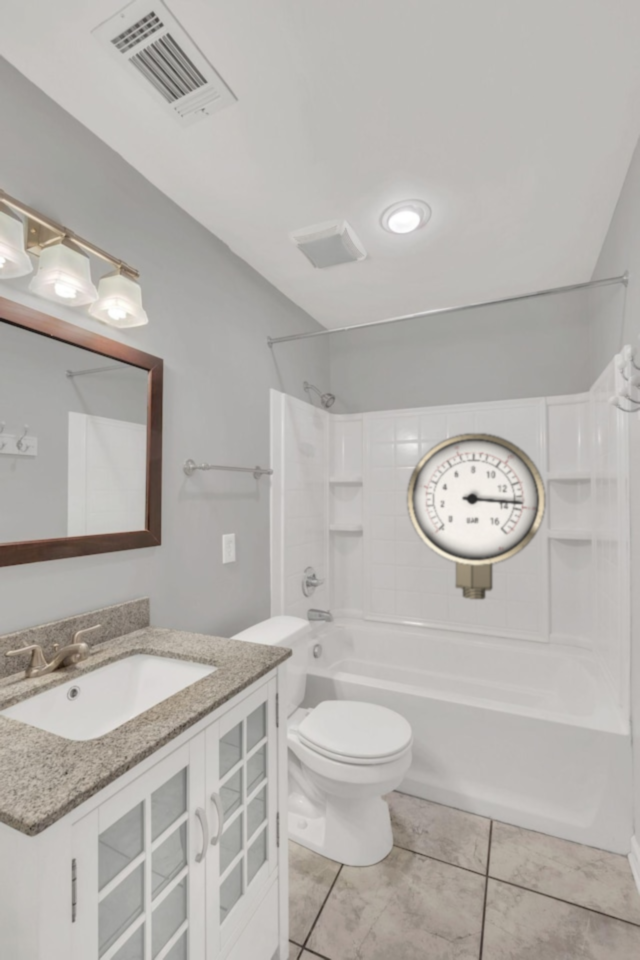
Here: 13.5 bar
